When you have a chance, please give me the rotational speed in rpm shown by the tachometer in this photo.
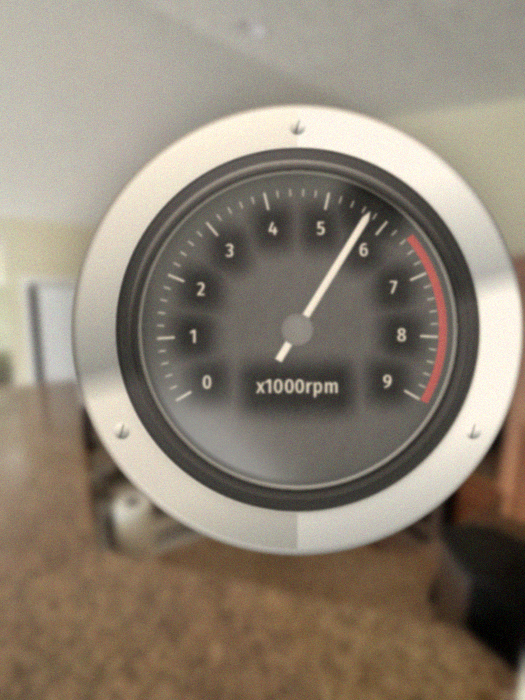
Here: 5700 rpm
